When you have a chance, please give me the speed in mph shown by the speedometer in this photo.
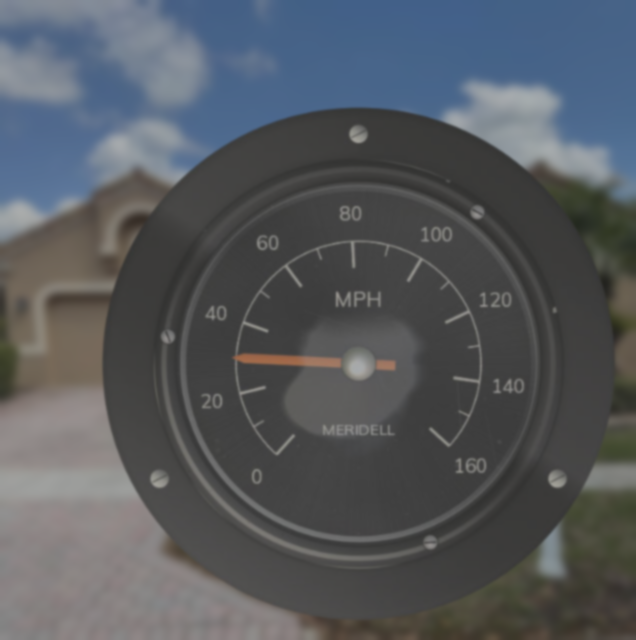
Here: 30 mph
